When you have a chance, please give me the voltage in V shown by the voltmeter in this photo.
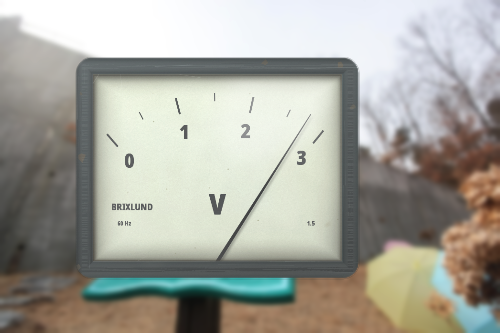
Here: 2.75 V
